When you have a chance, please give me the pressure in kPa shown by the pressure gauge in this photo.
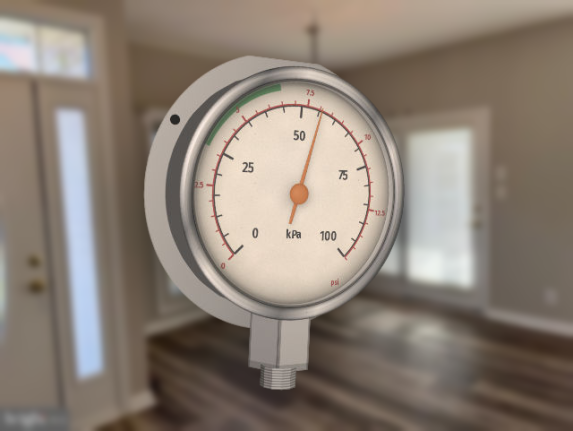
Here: 55 kPa
